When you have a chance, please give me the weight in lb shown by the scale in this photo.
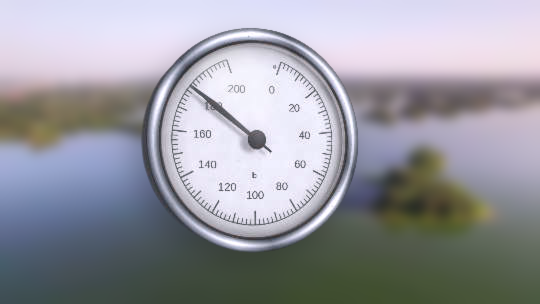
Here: 180 lb
